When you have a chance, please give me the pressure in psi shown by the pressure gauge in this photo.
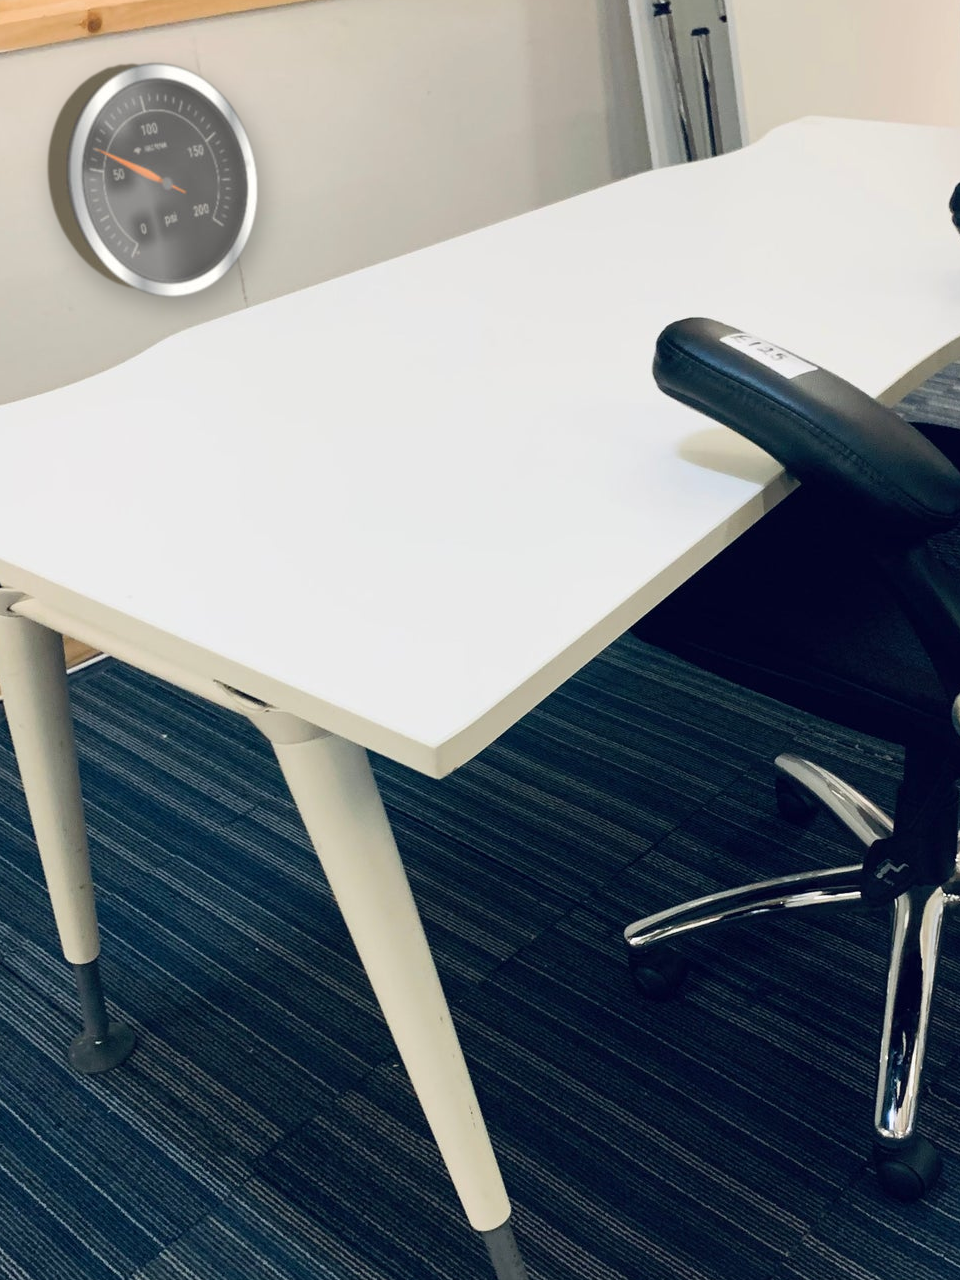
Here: 60 psi
